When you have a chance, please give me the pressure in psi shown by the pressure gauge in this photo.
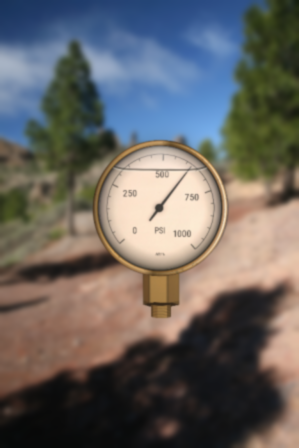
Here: 625 psi
